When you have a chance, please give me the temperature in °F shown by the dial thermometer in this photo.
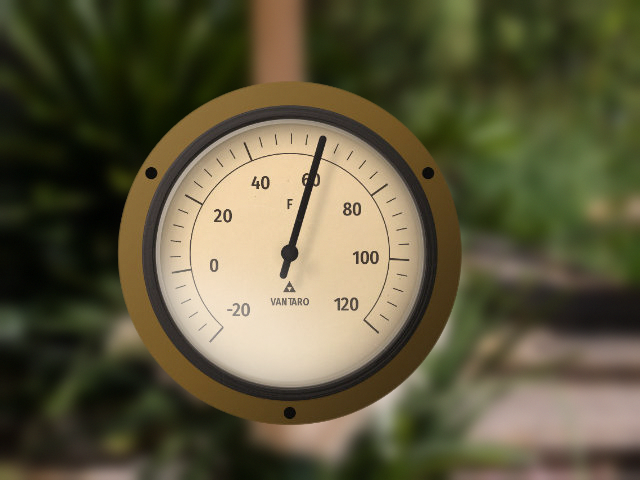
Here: 60 °F
